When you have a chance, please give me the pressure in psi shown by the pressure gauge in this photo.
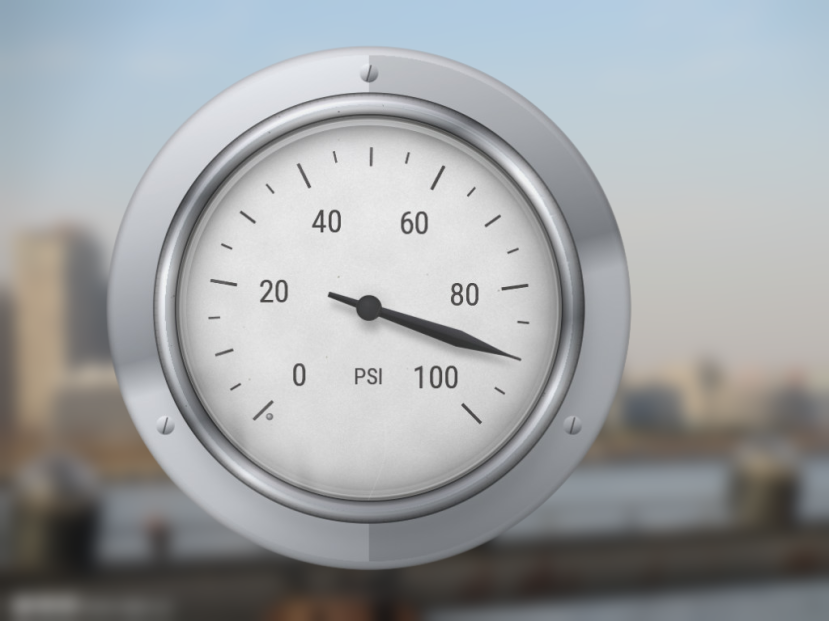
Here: 90 psi
